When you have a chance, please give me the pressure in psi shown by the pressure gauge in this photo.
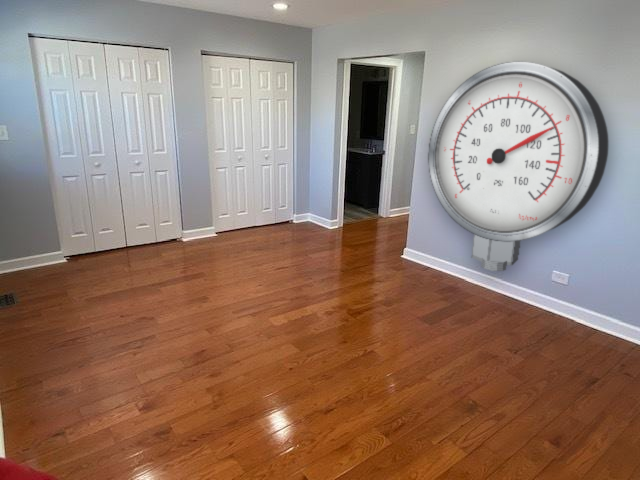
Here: 115 psi
